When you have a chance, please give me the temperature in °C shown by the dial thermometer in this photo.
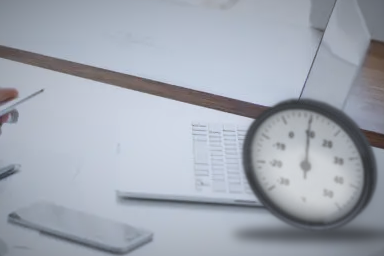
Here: 10 °C
